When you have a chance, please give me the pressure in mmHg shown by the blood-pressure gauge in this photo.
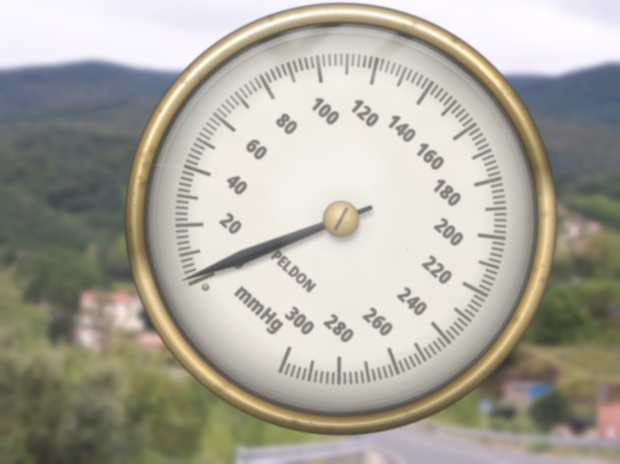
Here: 2 mmHg
